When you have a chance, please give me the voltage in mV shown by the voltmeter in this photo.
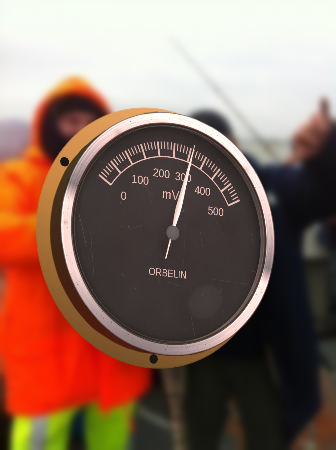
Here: 300 mV
